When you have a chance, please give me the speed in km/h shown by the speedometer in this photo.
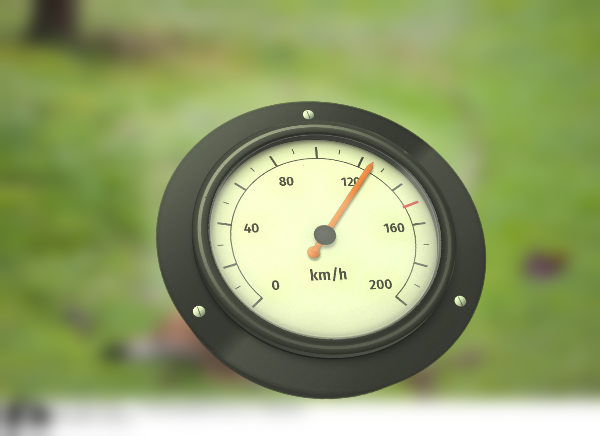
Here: 125 km/h
